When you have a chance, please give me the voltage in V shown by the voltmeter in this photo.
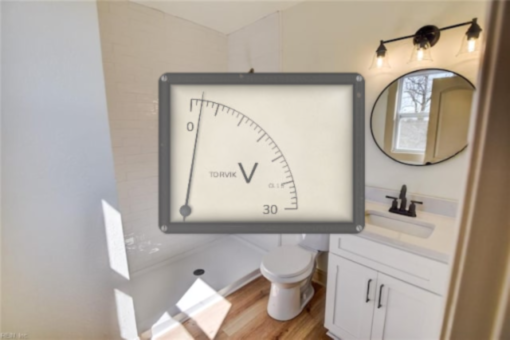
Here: 2 V
